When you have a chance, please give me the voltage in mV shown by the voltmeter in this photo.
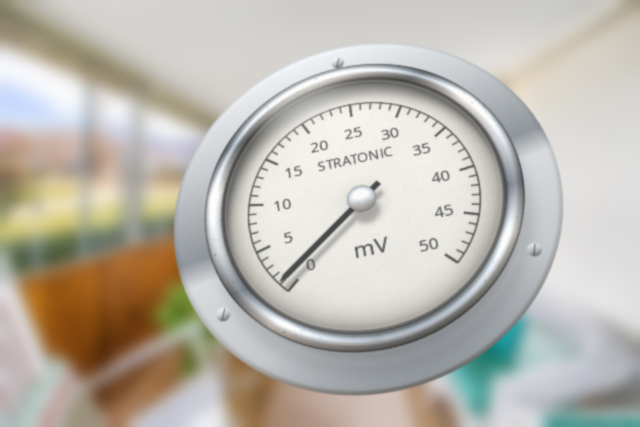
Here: 1 mV
